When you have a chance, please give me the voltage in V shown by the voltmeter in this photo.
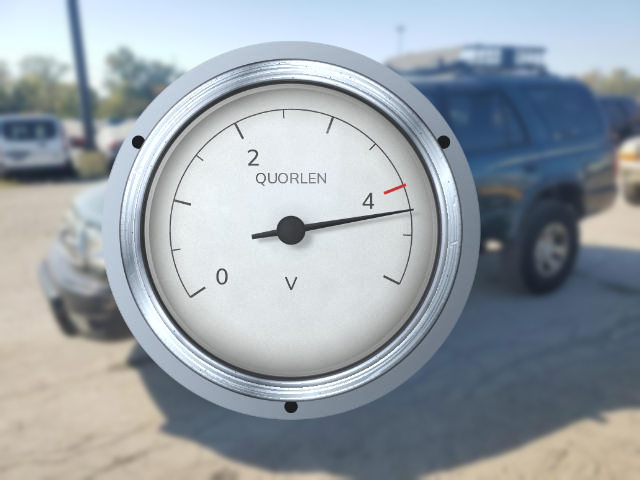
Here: 4.25 V
